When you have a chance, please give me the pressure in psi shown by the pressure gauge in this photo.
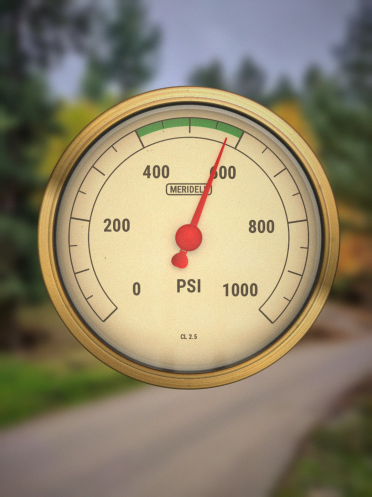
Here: 575 psi
